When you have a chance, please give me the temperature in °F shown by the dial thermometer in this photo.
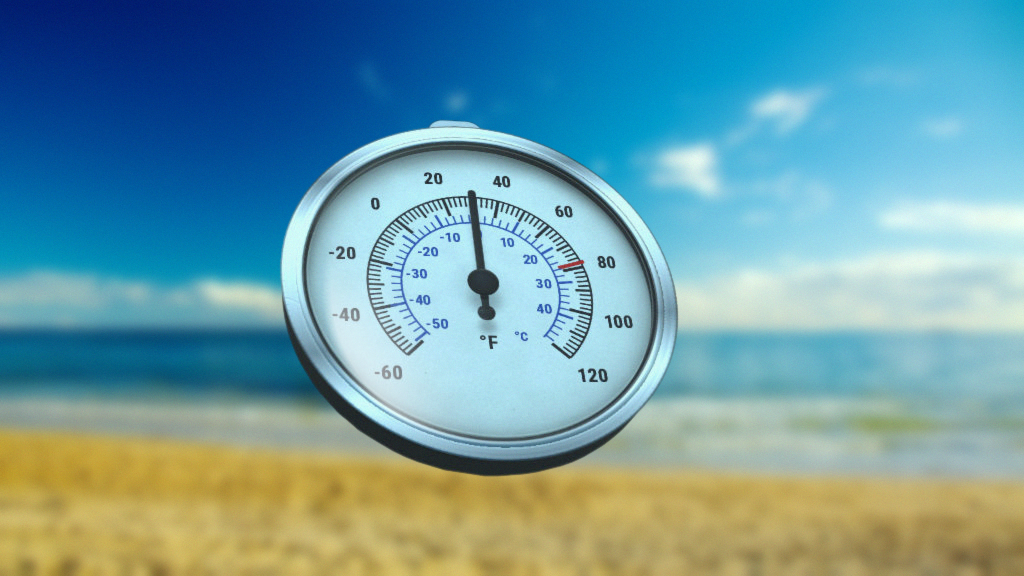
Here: 30 °F
